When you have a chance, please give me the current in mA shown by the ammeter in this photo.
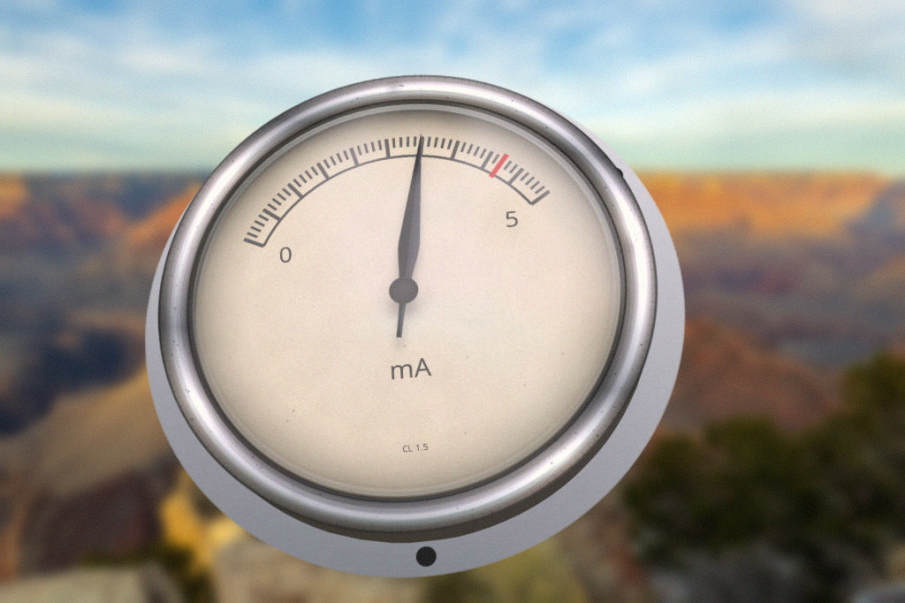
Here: 3 mA
